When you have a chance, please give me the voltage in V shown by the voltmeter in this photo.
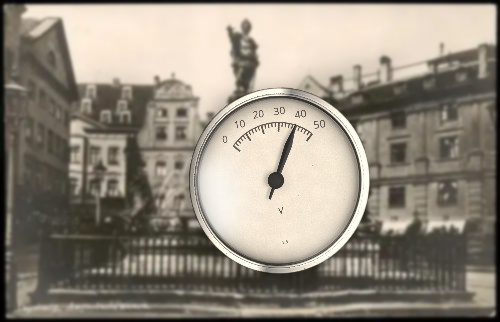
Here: 40 V
